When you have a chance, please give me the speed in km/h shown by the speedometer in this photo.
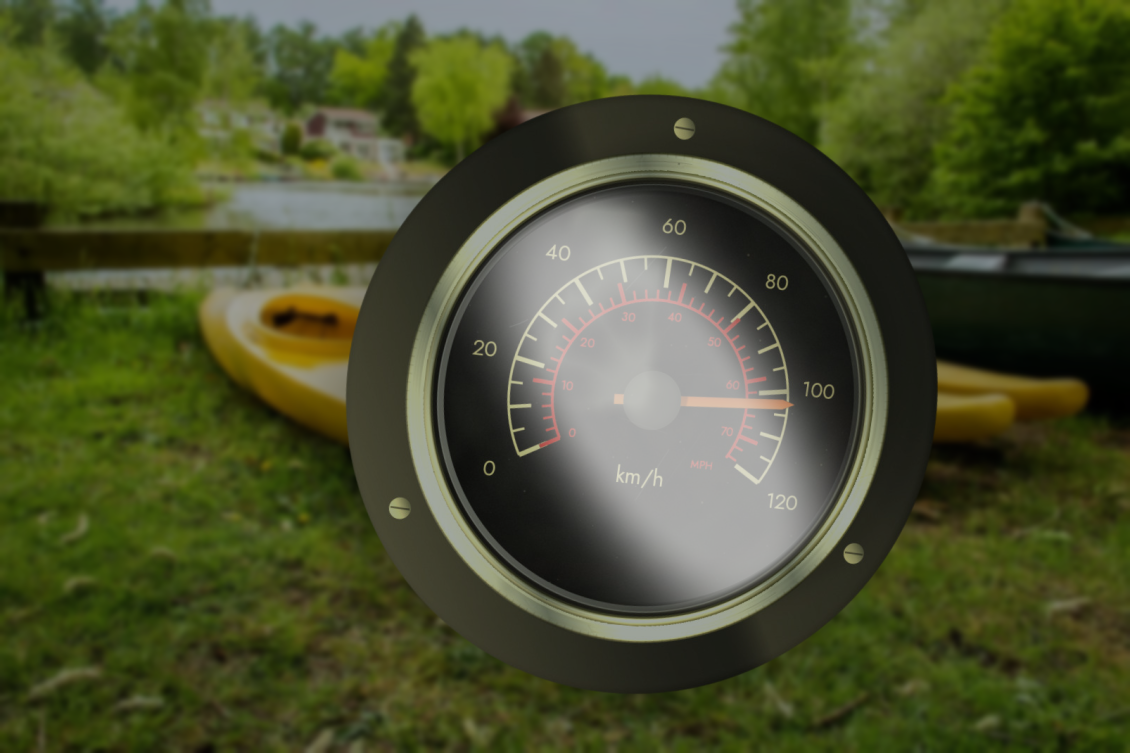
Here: 102.5 km/h
